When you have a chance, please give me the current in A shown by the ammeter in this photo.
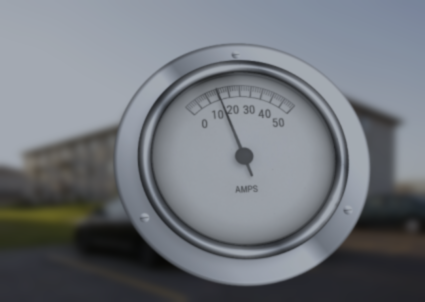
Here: 15 A
